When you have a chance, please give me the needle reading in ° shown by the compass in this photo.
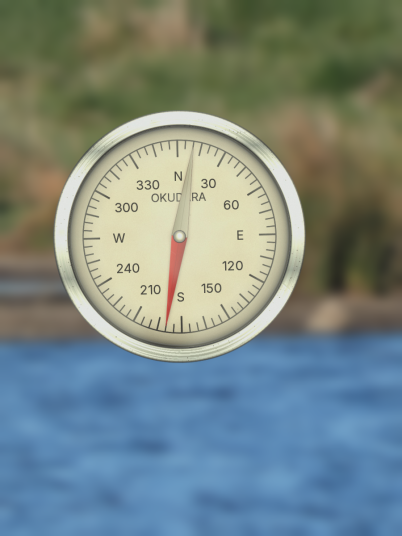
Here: 190 °
